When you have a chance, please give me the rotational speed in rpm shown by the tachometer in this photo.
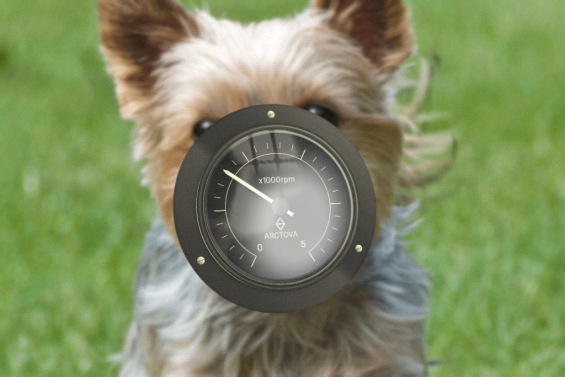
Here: 1600 rpm
